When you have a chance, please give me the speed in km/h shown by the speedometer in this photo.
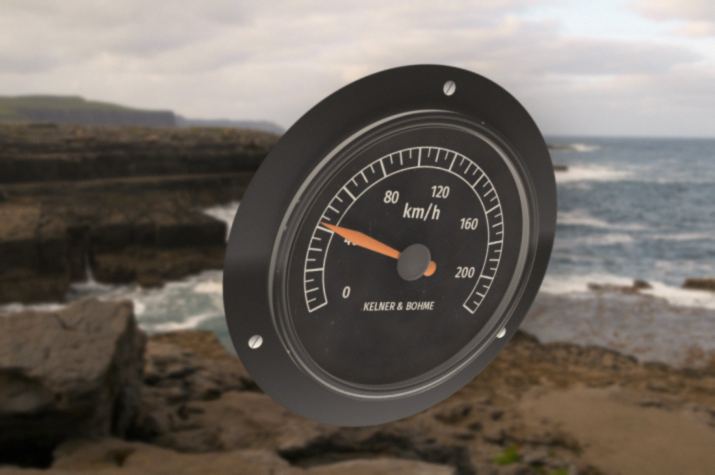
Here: 42.5 km/h
